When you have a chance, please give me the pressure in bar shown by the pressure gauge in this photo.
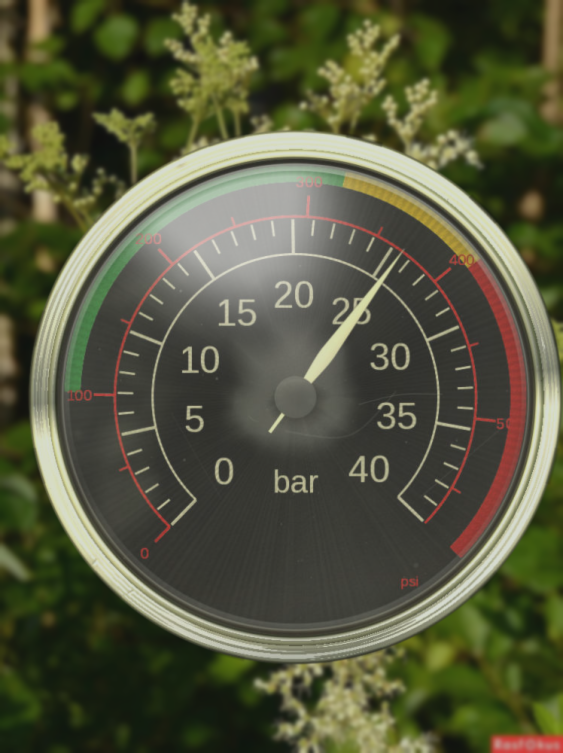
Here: 25.5 bar
